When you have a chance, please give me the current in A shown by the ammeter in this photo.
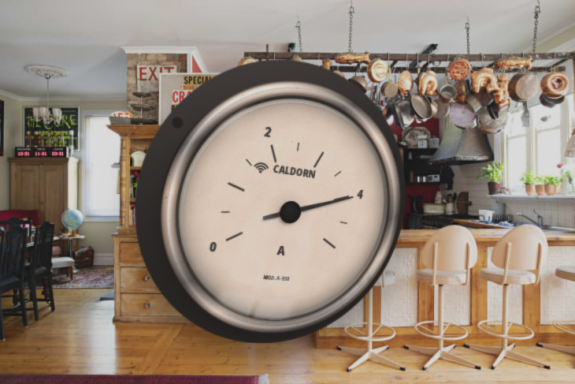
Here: 4 A
